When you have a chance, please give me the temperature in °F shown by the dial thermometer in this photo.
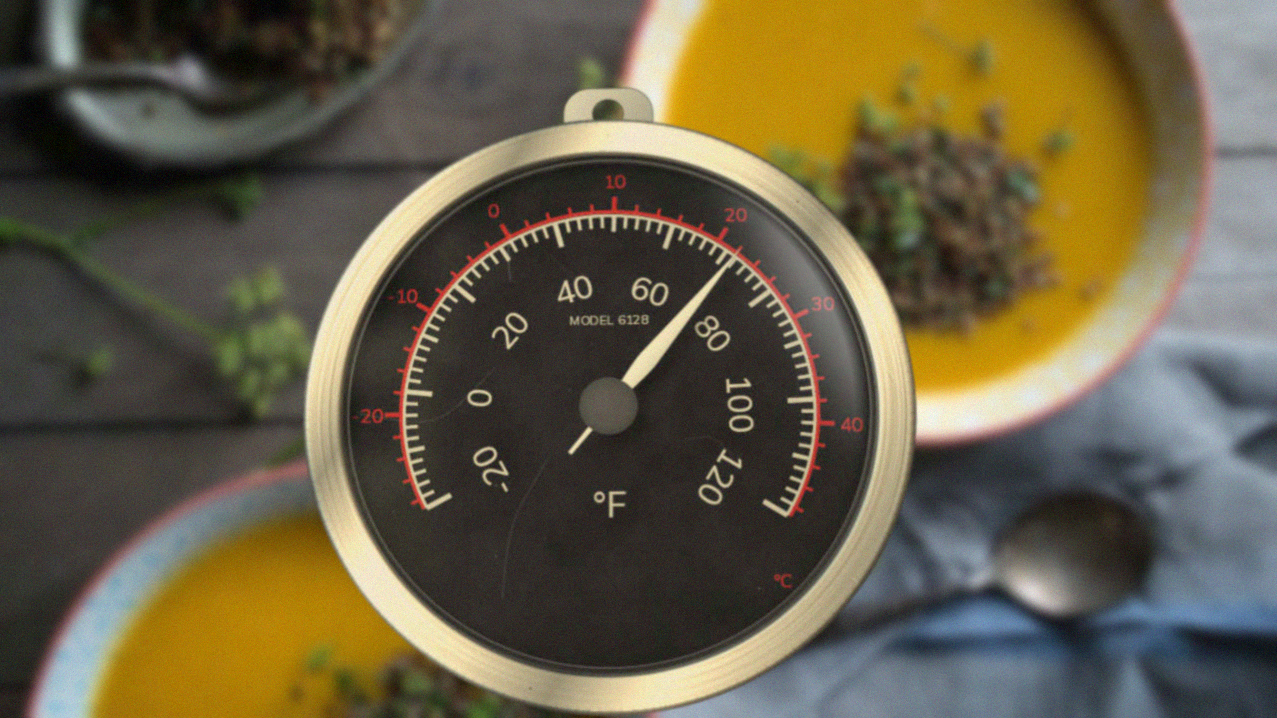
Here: 72 °F
